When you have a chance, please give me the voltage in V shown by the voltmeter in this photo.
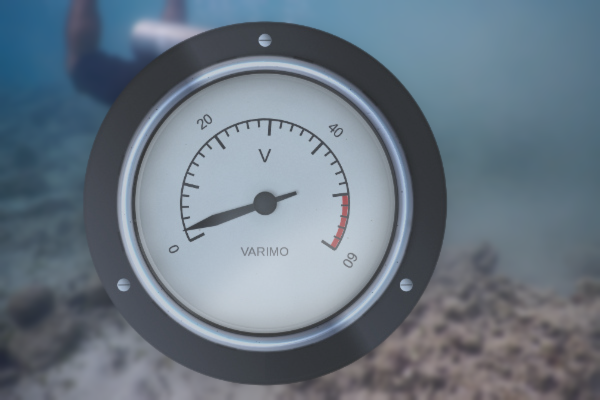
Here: 2 V
